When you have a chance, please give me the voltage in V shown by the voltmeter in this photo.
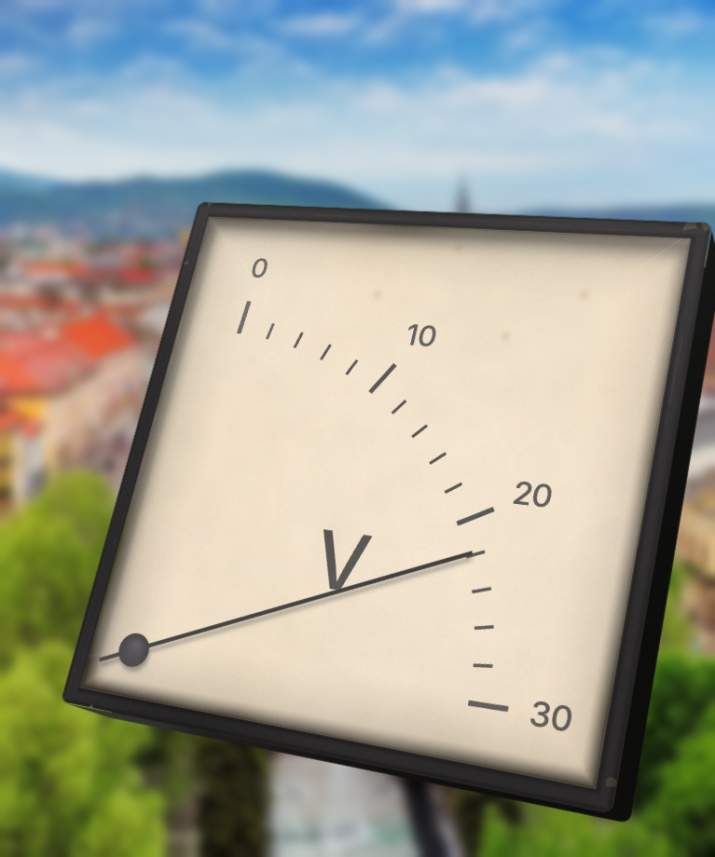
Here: 22 V
